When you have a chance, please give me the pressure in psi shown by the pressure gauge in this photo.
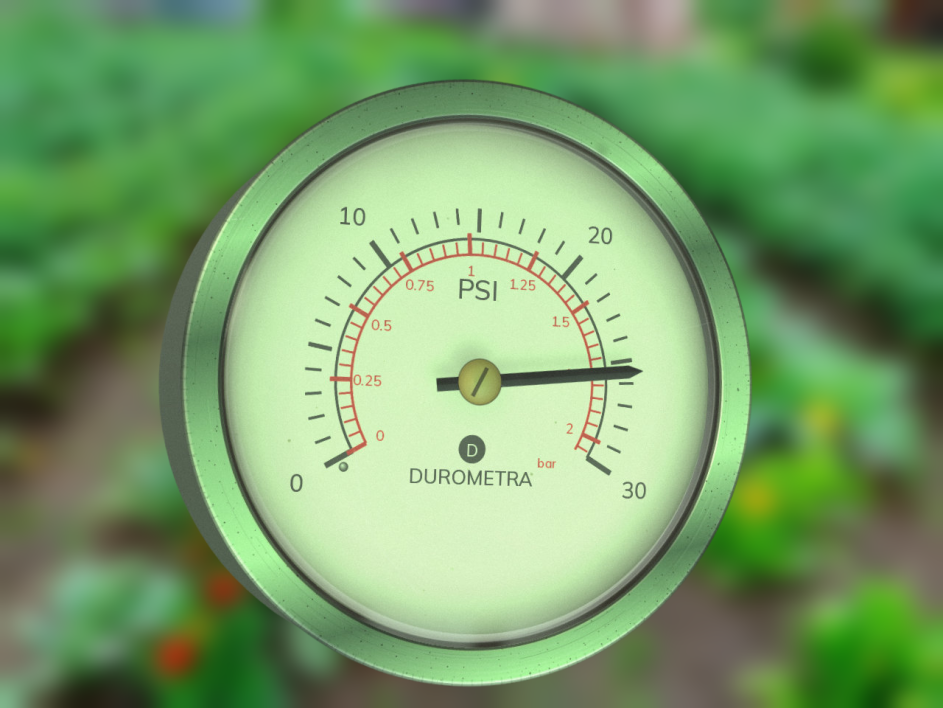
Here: 25.5 psi
